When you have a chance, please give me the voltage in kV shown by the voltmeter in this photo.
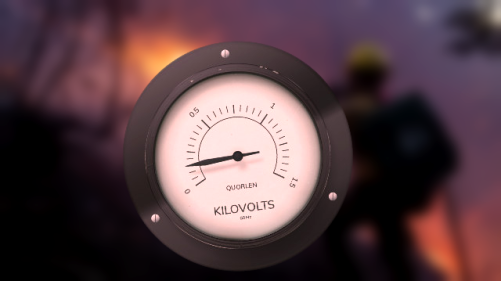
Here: 0.15 kV
